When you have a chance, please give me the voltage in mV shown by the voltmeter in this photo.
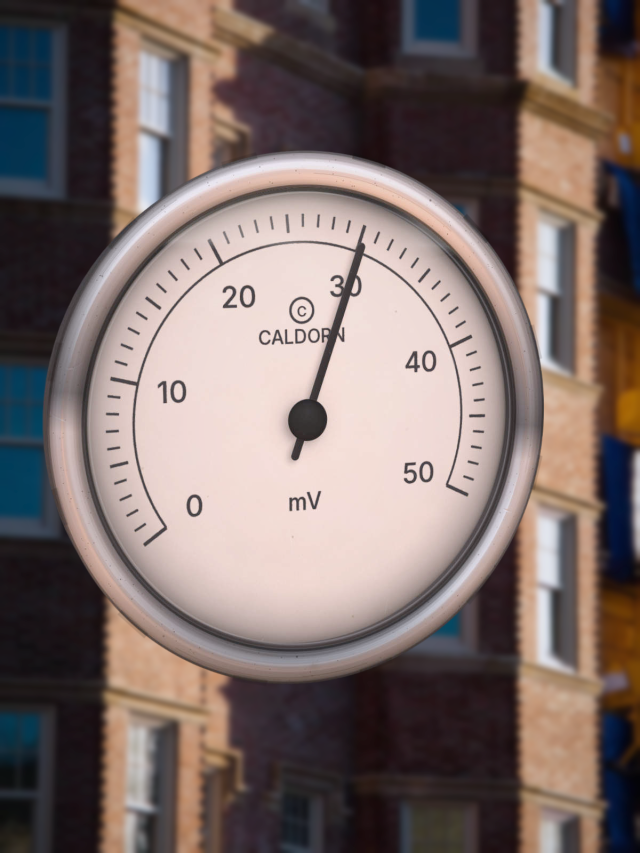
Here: 30 mV
